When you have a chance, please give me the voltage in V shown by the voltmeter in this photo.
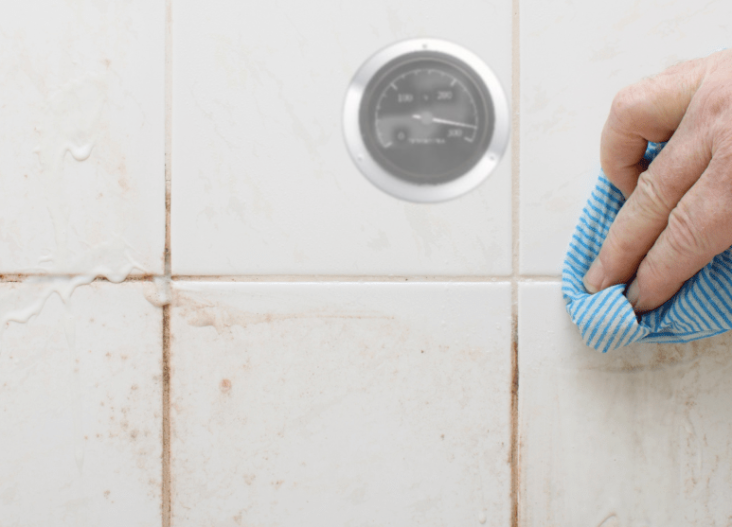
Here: 280 V
